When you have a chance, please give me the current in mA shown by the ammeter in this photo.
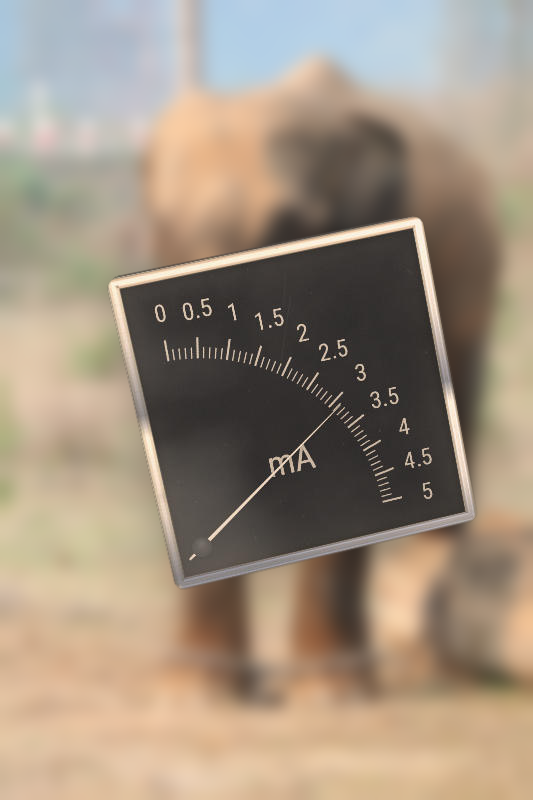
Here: 3.1 mA
